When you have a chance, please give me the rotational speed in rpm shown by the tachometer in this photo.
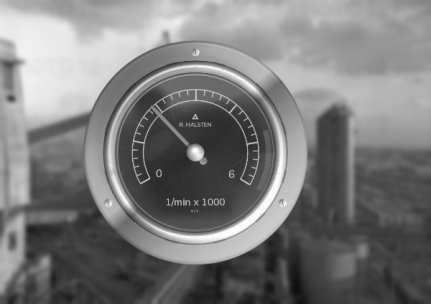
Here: 1900 rpm
